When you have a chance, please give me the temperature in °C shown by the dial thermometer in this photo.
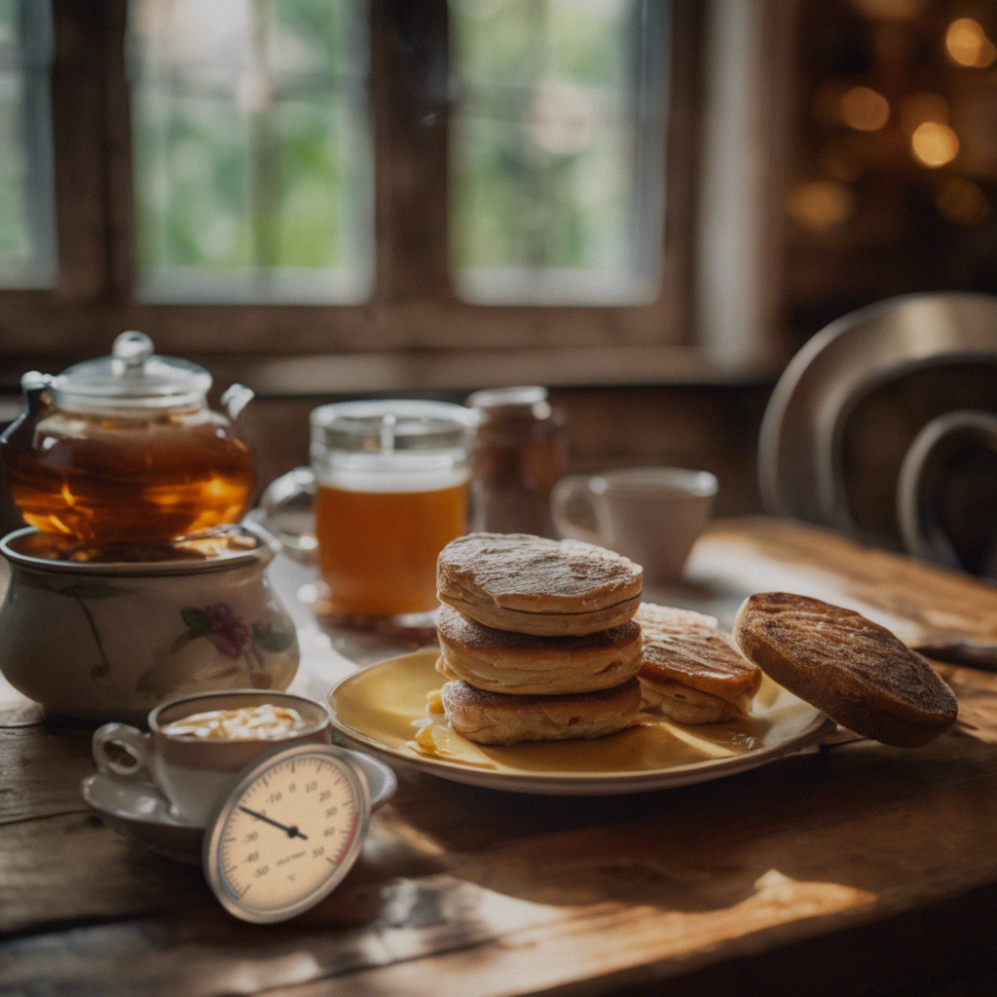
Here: -20 °C
